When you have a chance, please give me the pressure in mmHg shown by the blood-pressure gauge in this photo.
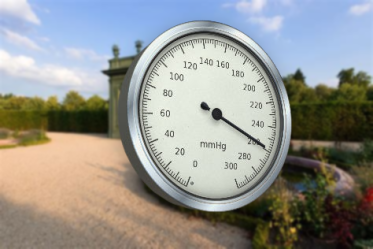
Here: 260 mmHg
